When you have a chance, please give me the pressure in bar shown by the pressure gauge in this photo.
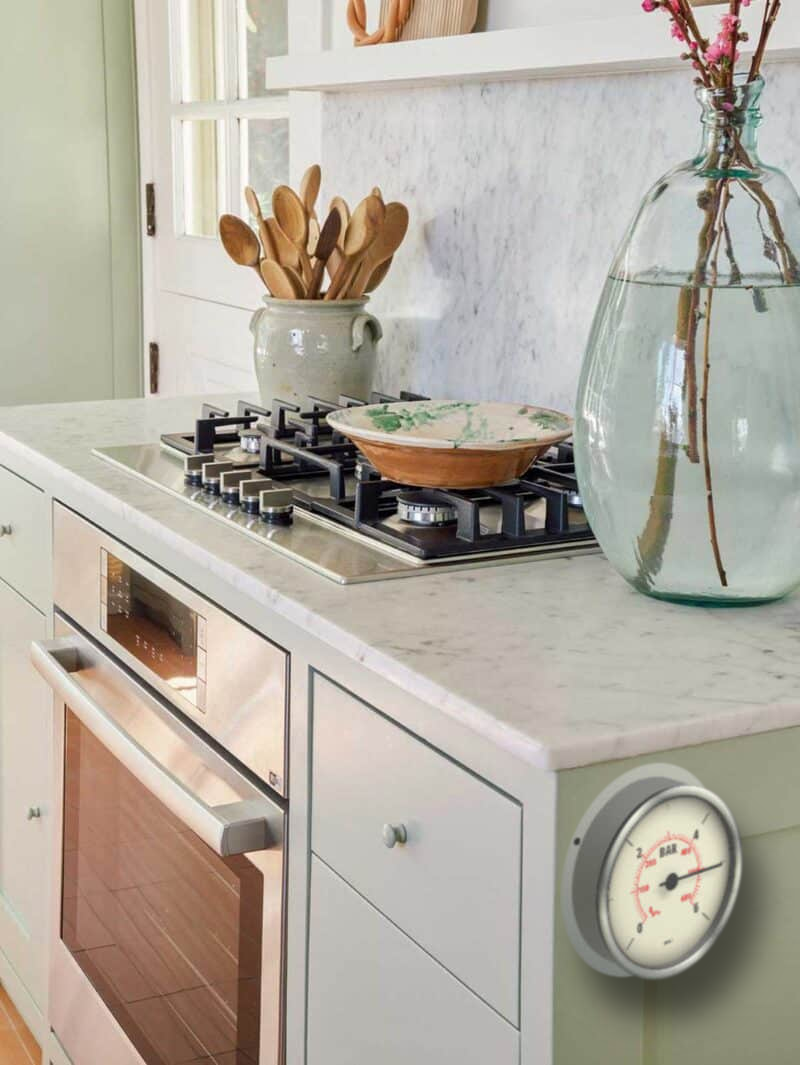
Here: 5 bar
